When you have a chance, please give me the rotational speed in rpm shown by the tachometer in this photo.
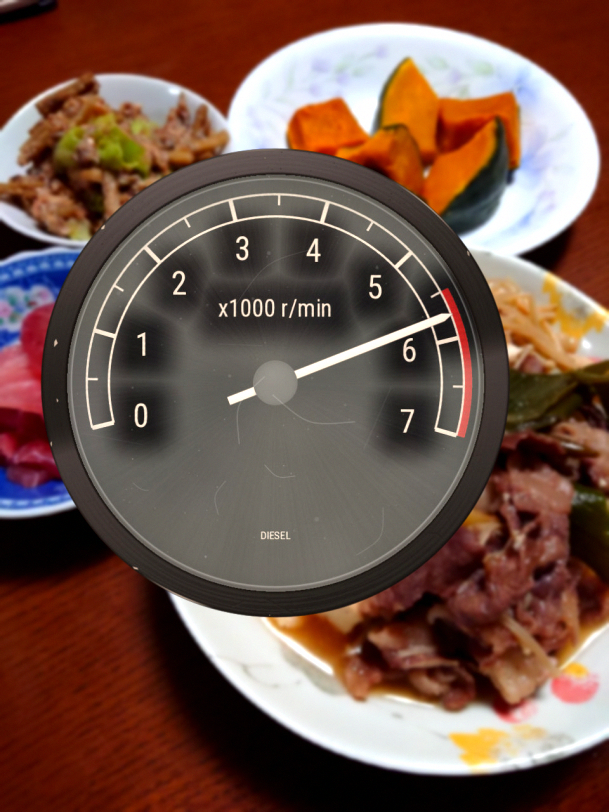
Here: 5750 rpm
